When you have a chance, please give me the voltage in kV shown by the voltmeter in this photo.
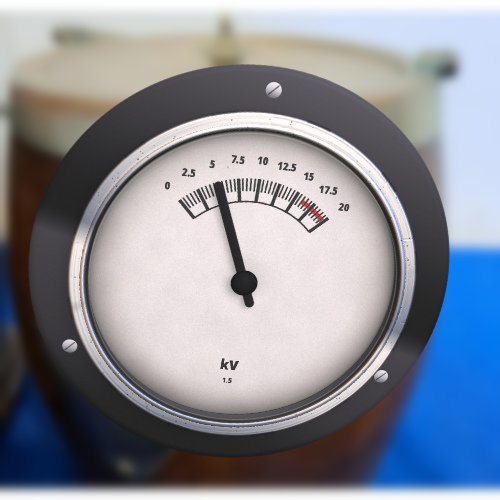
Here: 5 kV
